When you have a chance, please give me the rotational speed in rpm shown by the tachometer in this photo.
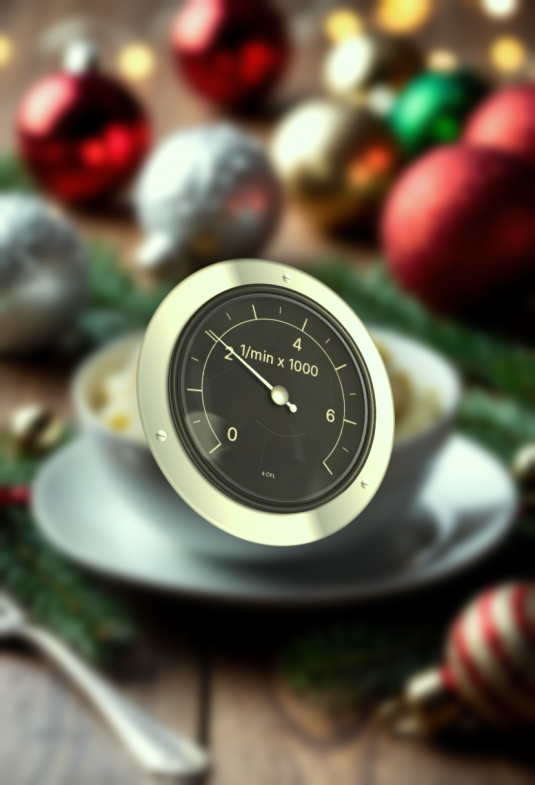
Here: 2000 rpm
